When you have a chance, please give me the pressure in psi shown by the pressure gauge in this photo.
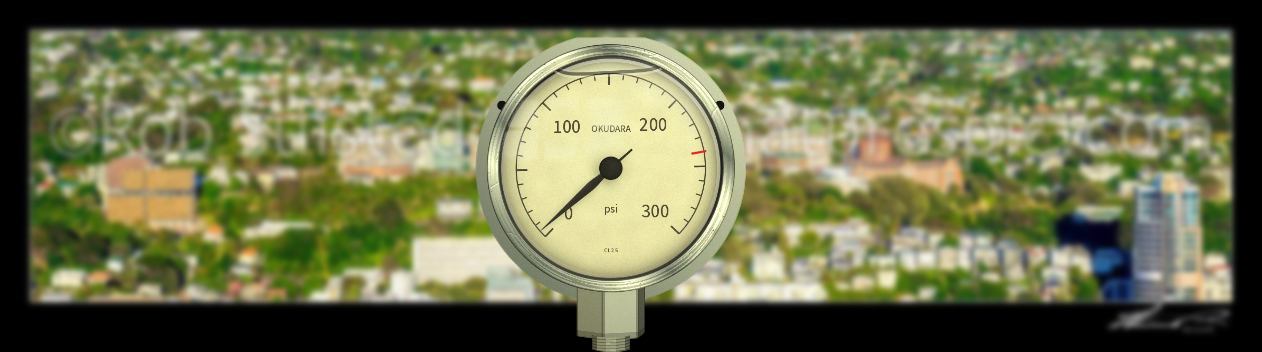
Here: 5 psi
